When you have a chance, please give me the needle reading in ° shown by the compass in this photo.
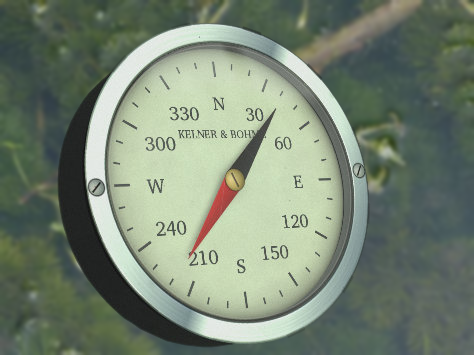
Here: 220 °
